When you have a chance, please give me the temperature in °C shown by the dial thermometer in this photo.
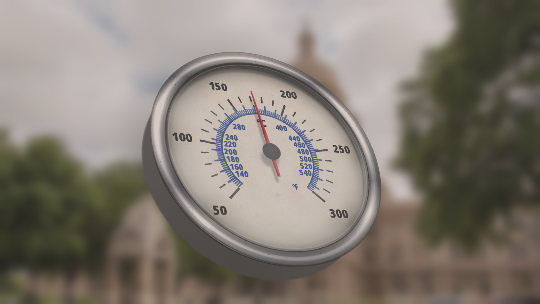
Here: 170 °C
